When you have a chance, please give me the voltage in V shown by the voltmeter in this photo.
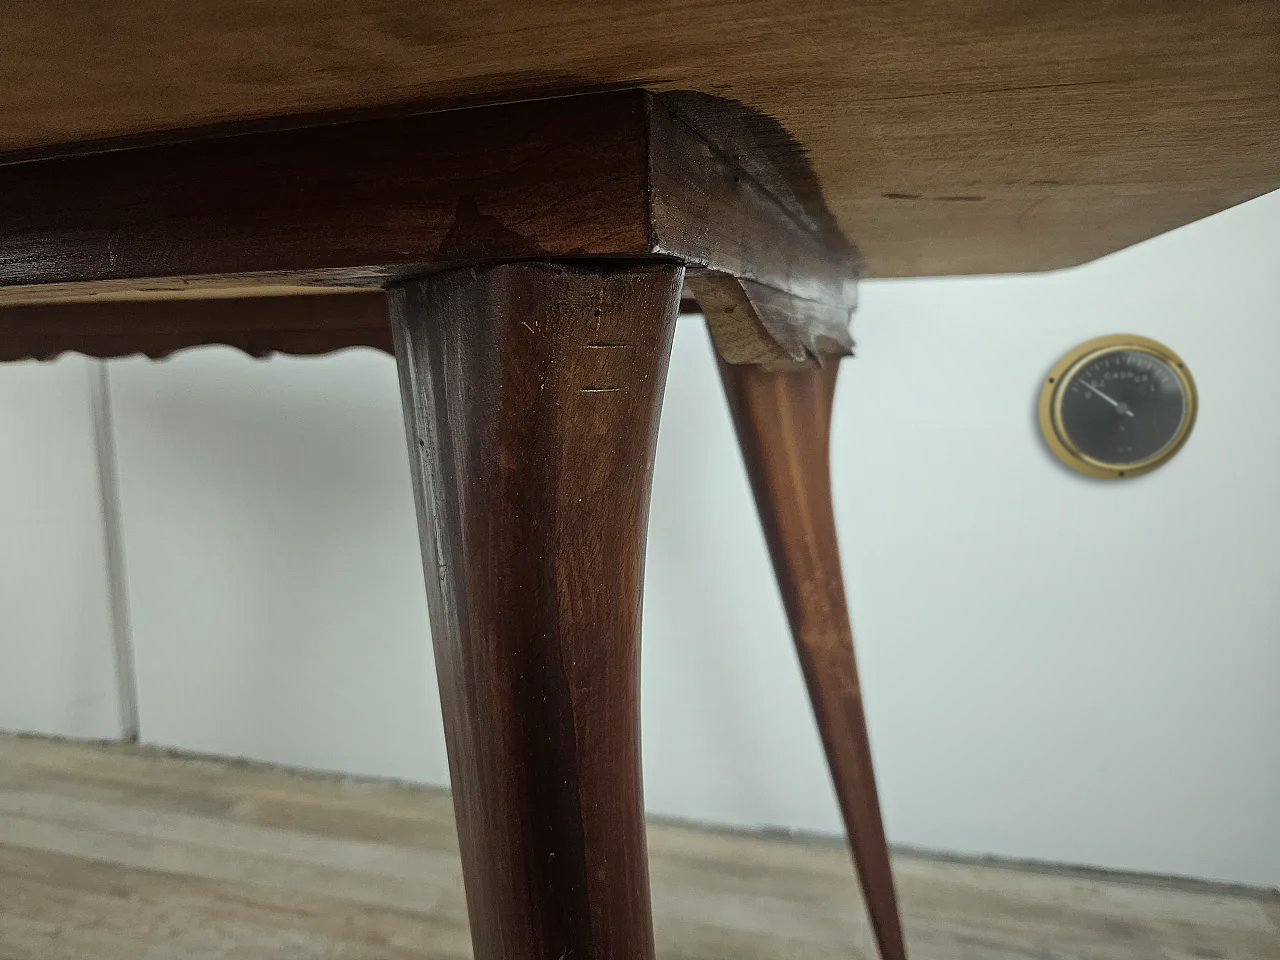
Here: 0.1 V
